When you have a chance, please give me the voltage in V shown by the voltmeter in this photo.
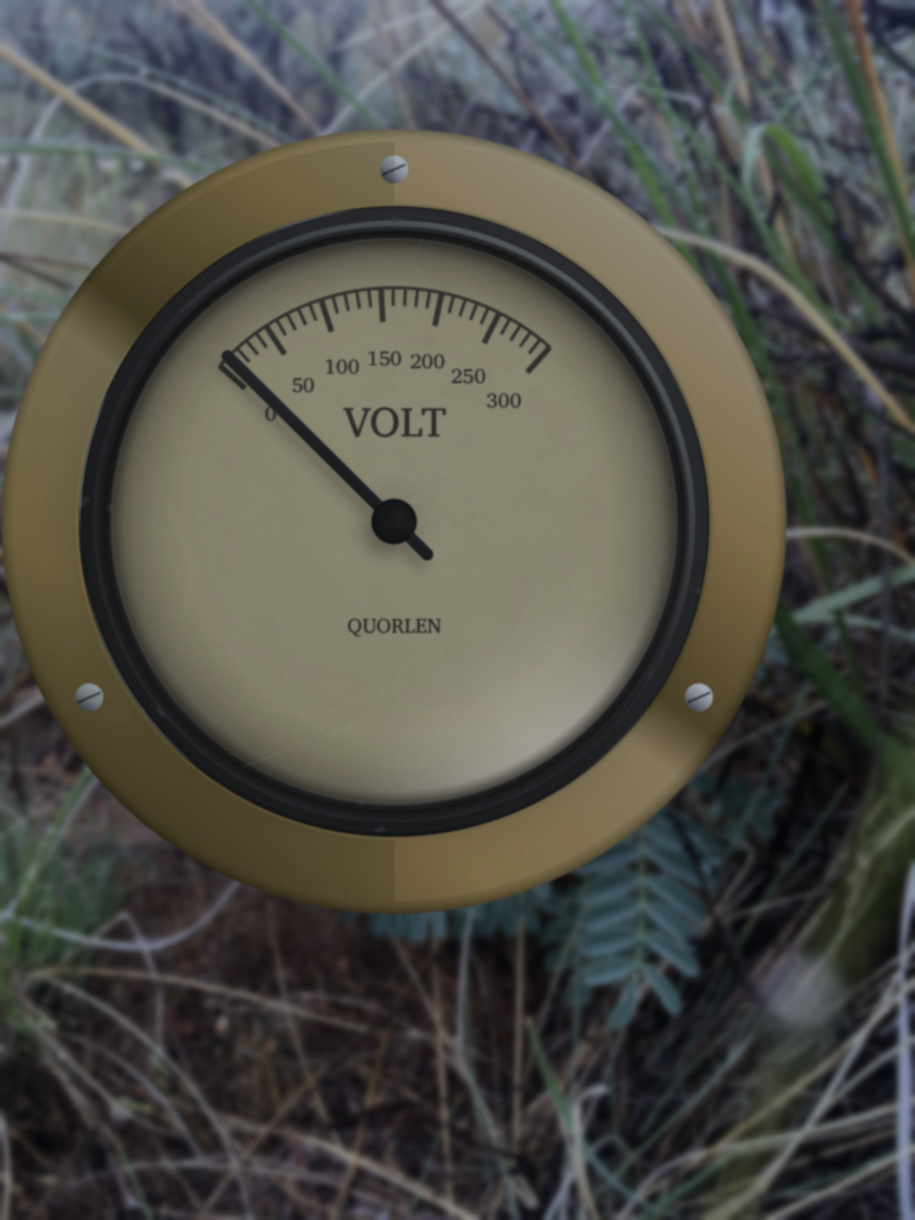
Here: 10 V
